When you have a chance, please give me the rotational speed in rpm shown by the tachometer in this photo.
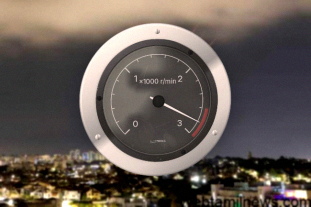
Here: 2800 rpm
